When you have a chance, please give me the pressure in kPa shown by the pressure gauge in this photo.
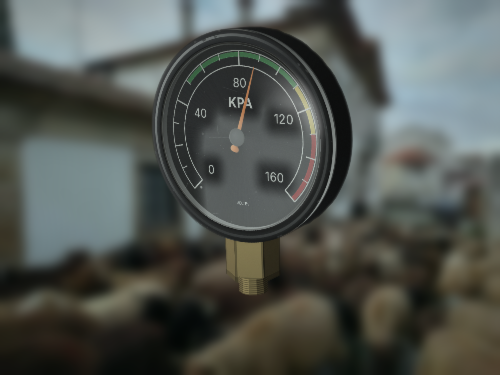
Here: 90 kPa
